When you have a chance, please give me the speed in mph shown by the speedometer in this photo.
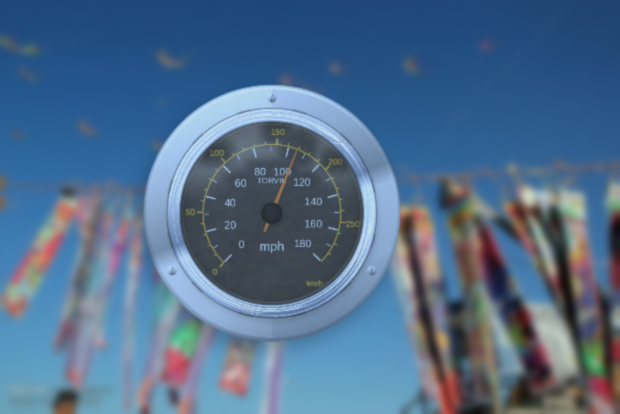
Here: 105 mph
